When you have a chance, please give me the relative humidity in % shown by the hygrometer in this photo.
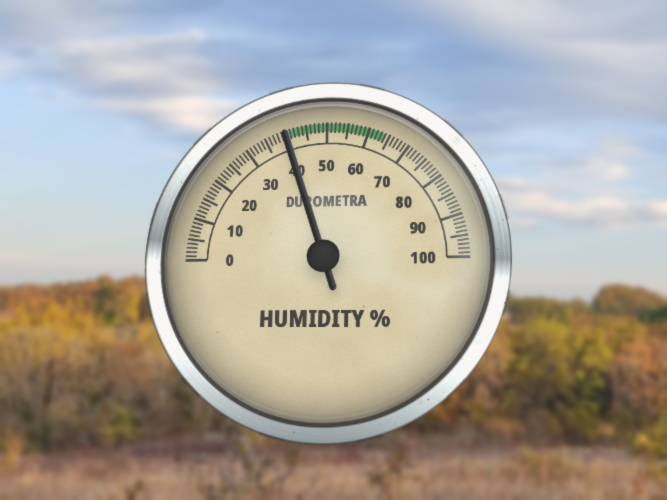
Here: 40 %
